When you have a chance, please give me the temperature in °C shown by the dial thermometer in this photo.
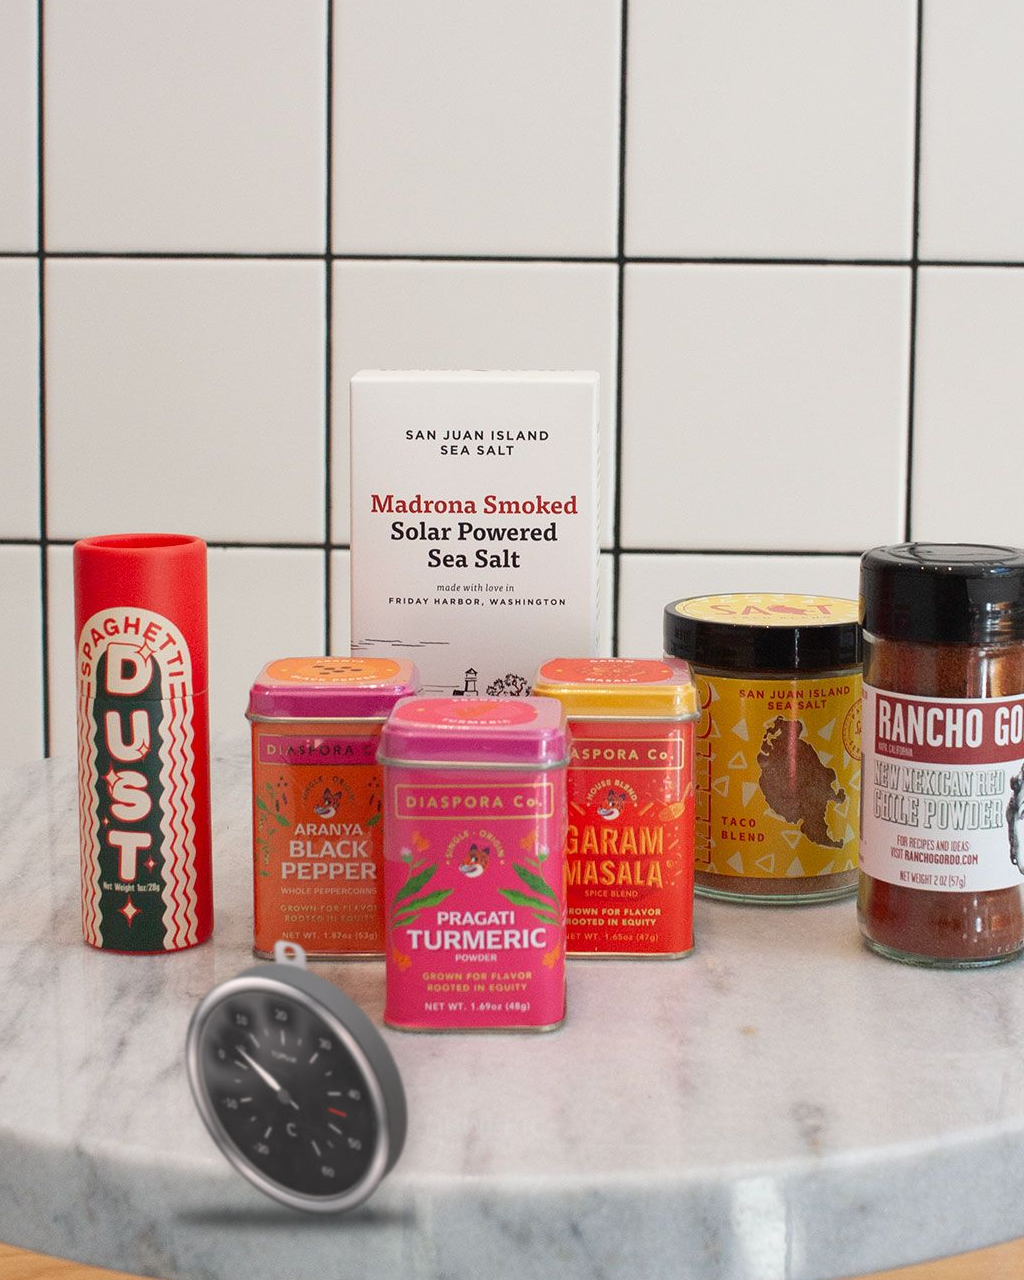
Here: 5 °C
